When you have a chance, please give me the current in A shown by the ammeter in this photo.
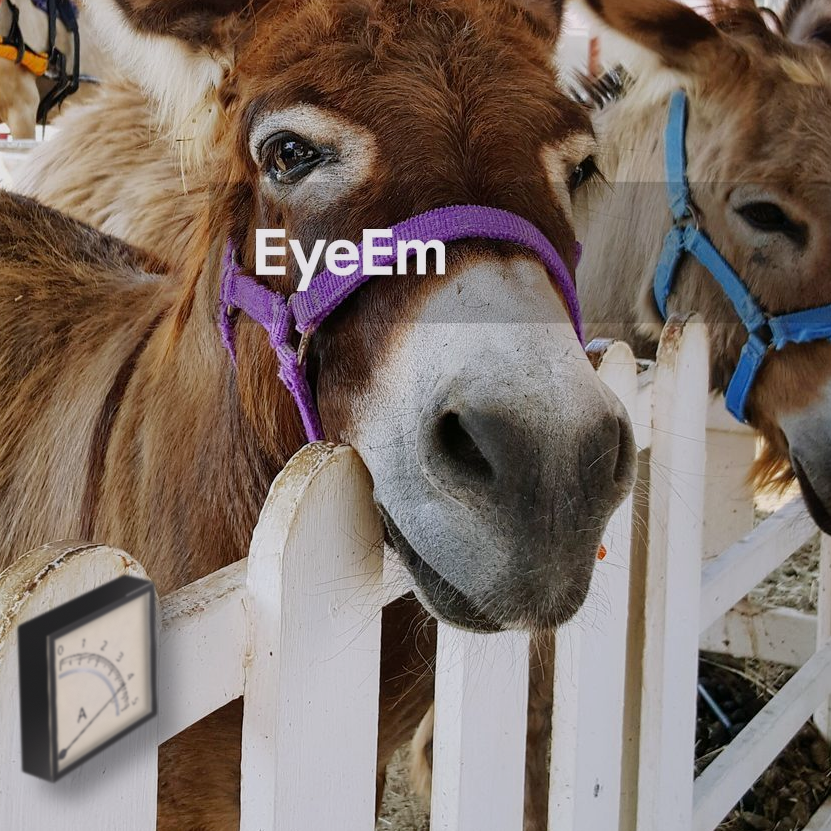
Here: 4 A
